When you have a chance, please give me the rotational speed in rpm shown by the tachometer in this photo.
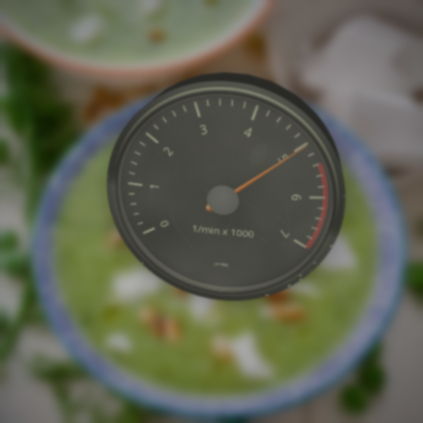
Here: 5000 rpm
